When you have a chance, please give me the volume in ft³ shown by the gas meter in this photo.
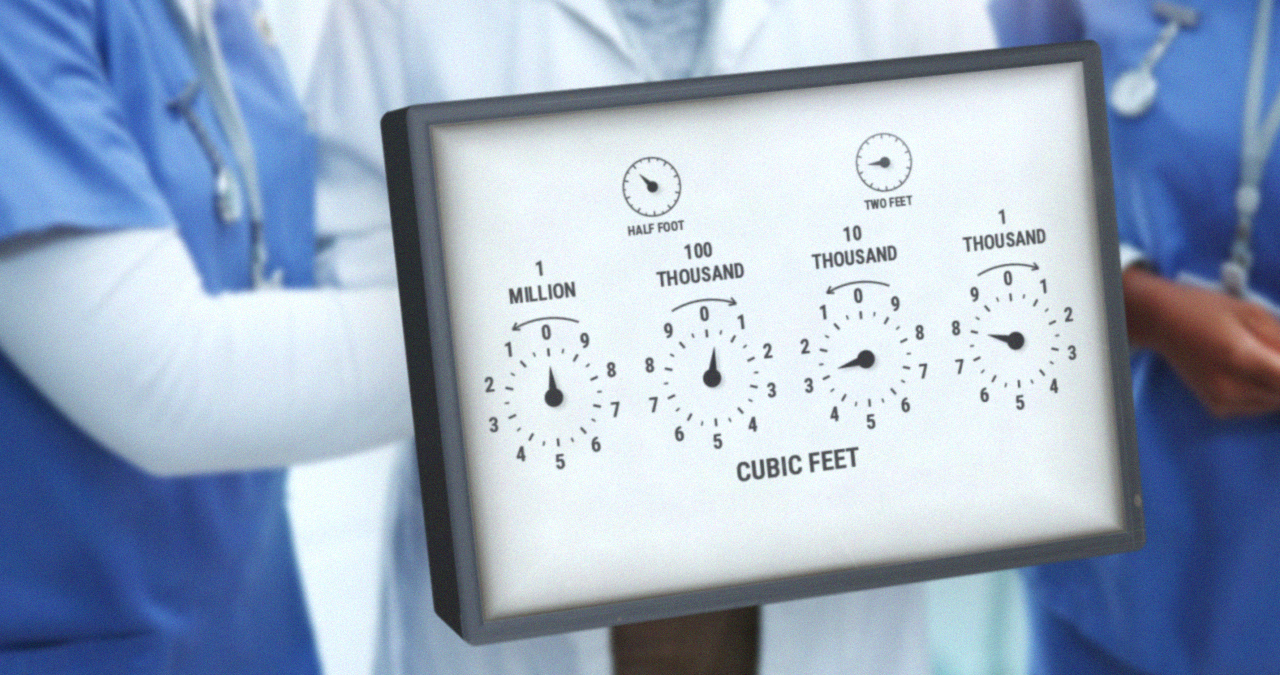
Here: 2800 ft³
